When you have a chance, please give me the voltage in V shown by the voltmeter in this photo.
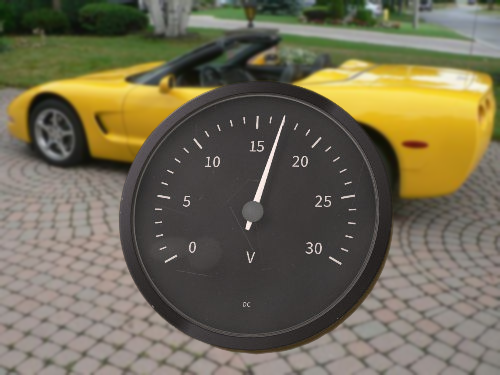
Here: 17 V
